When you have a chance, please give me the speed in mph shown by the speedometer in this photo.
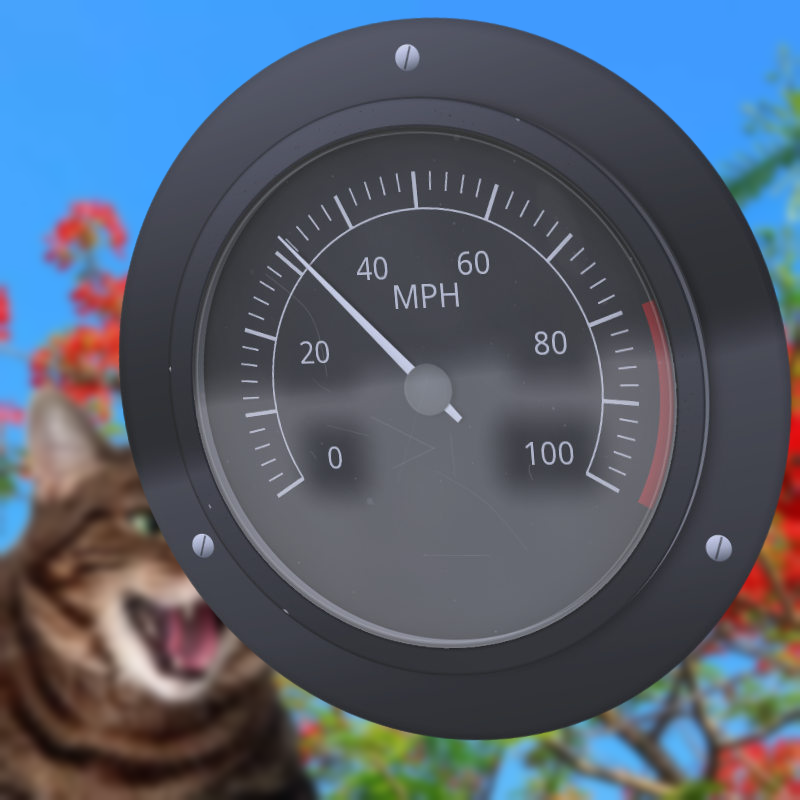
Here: 32 mph
